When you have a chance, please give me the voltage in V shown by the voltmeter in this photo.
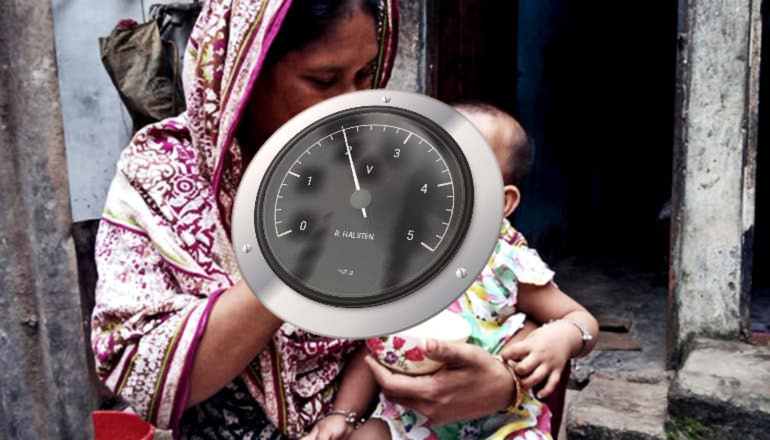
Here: 2 V
